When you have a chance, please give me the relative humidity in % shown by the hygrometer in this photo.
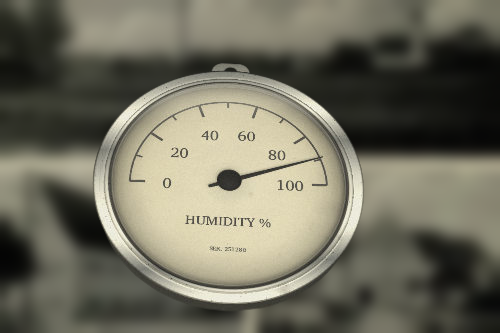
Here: 90 %
